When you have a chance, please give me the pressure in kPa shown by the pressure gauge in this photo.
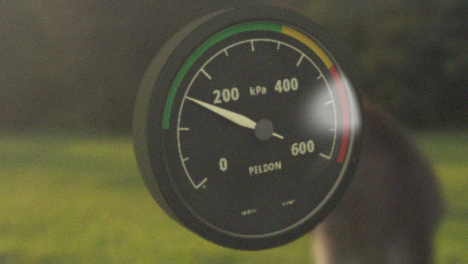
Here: 150 kPa
